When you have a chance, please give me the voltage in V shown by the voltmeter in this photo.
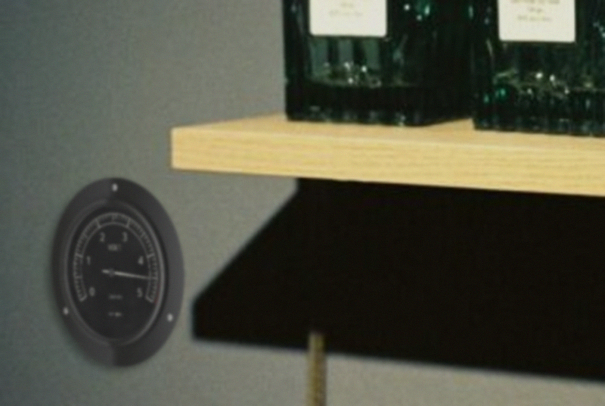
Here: 4.5 V
